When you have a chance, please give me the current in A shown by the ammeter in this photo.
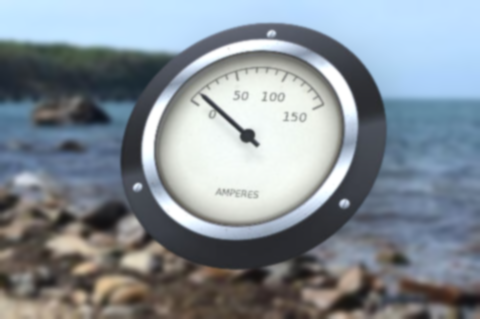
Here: 10 A
